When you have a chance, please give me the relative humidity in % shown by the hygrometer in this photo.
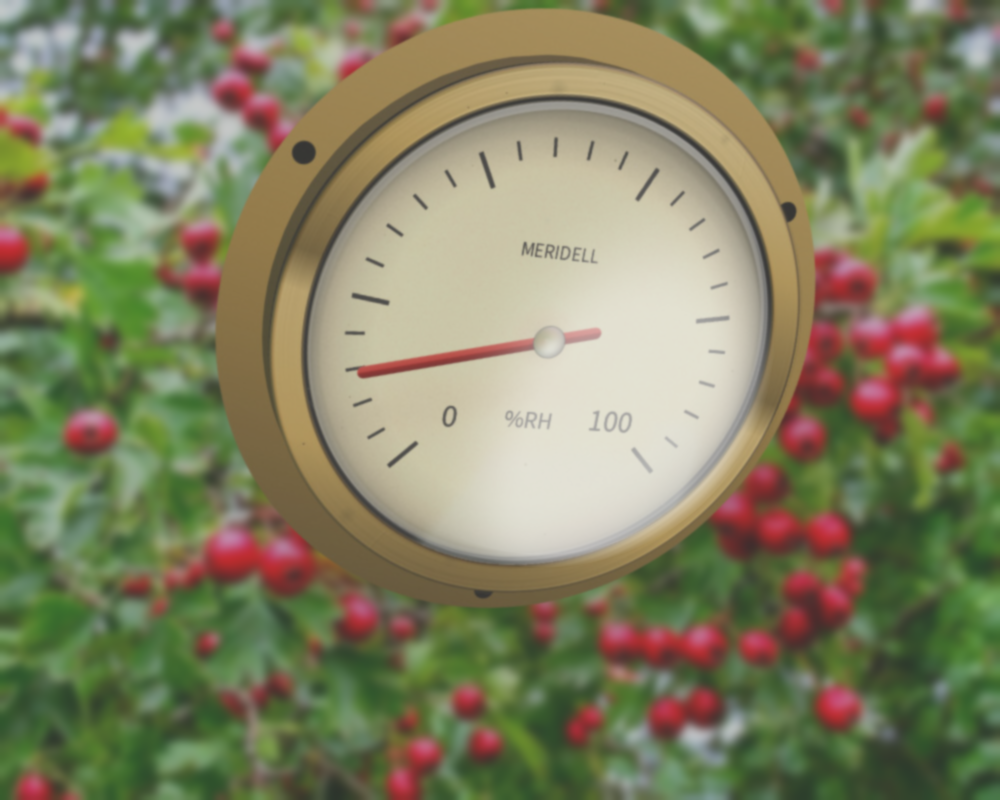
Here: 12 %
